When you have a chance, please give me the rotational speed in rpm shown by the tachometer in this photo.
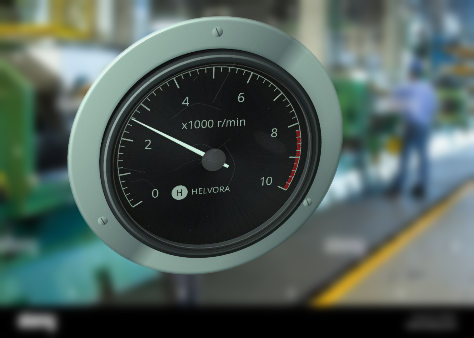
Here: 2600 rpm
